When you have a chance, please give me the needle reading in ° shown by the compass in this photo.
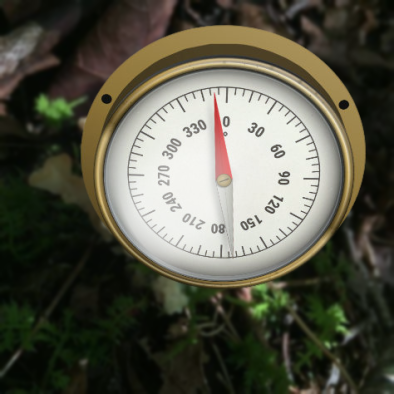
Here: 352.5 °
